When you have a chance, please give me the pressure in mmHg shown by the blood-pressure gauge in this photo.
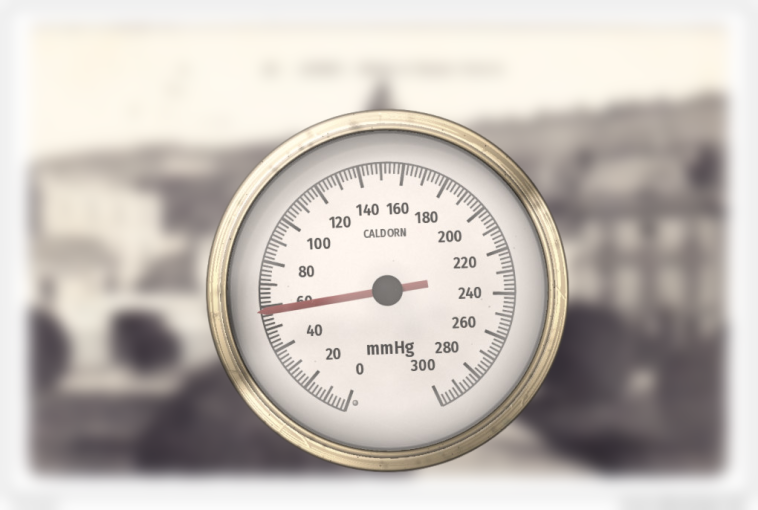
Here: 58 mmHg
